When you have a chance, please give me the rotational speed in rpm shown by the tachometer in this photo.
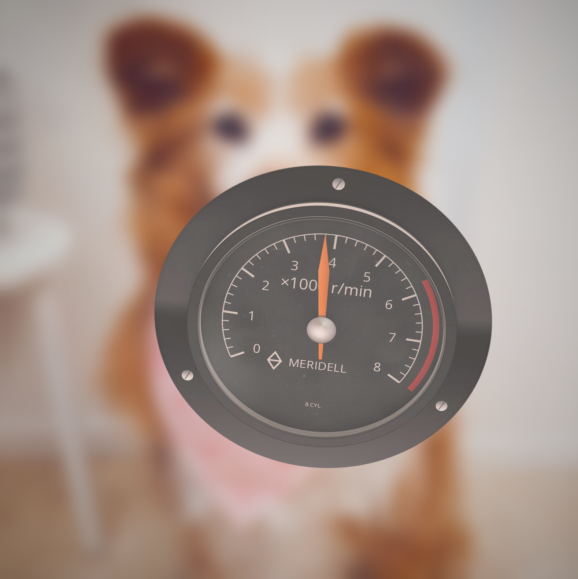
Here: 3800 rpm
